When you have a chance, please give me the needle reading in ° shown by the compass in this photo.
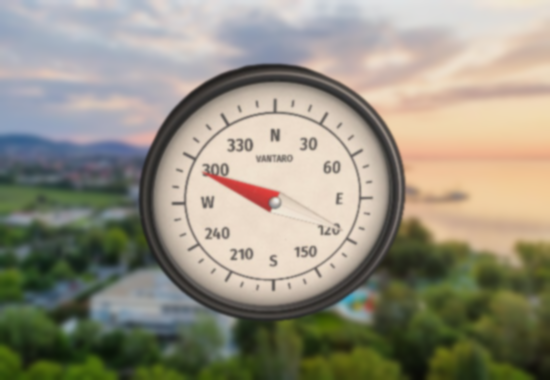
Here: 295 °
